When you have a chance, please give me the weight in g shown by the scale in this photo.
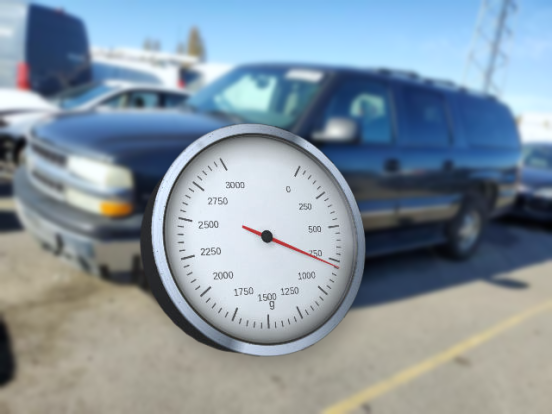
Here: 800 g
